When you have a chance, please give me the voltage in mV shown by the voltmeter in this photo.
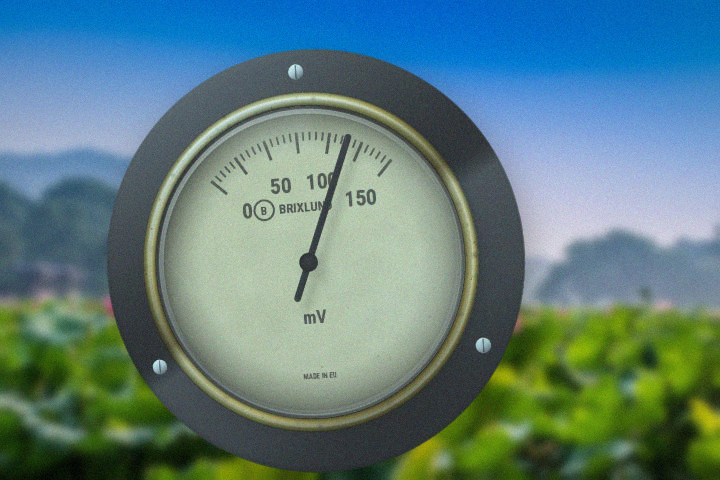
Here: 115 mV
